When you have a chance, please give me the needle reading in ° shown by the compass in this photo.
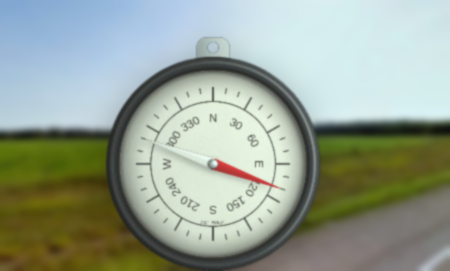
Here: 110 °
